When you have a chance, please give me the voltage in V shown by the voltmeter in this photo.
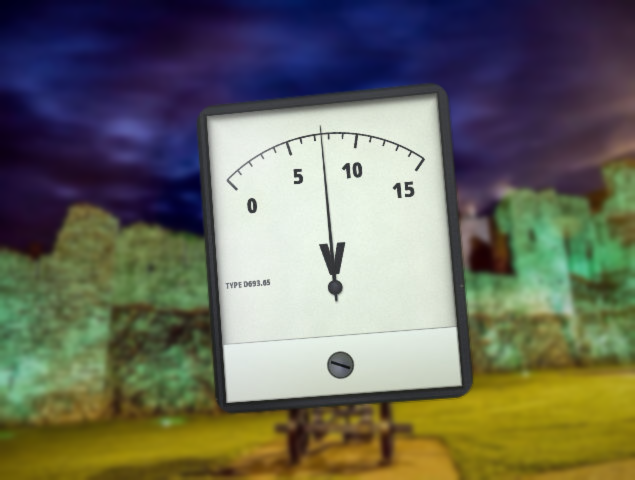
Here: 7.5 V
